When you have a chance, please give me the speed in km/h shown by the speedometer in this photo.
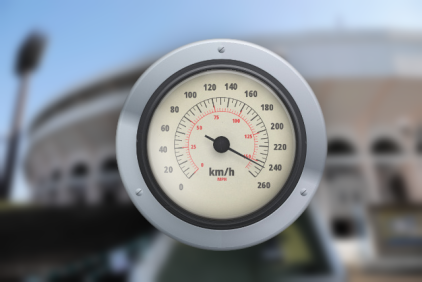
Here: 245 km/h
